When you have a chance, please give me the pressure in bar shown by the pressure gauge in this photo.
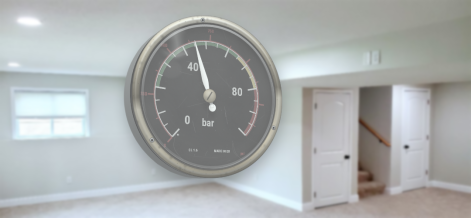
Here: 45 bar
